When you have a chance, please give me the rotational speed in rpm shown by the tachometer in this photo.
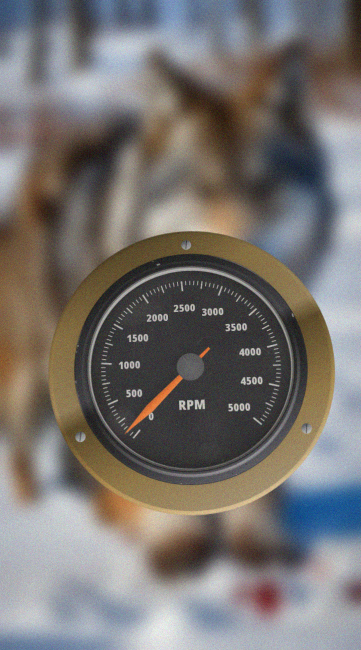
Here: 100 rpm
